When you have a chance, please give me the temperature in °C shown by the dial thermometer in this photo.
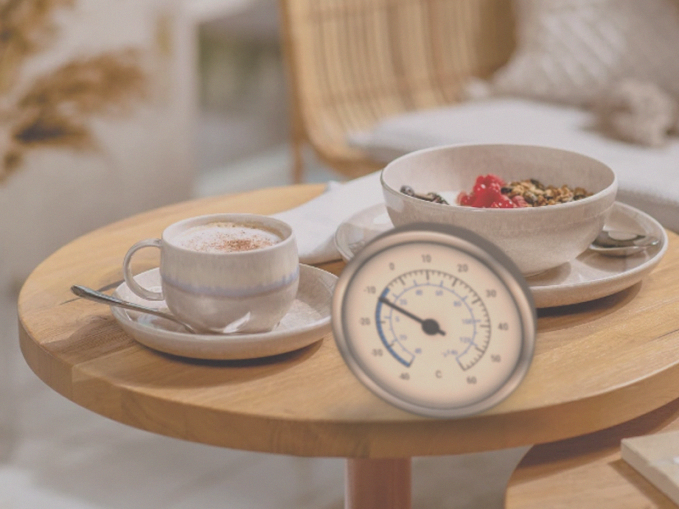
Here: -10 °C
